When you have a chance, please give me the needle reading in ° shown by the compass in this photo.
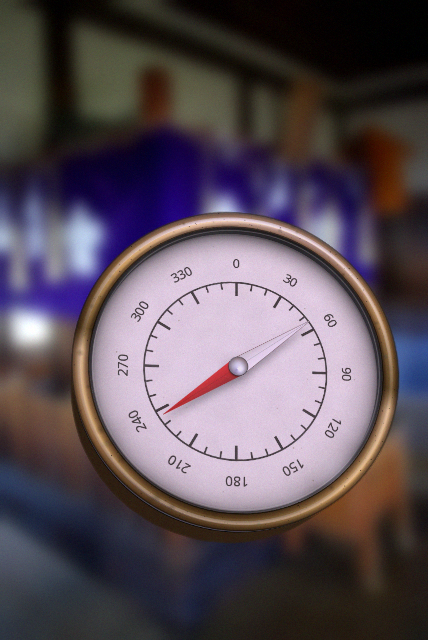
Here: 235 °
